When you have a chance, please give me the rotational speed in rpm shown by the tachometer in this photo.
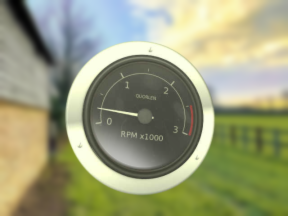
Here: 250 rpm
